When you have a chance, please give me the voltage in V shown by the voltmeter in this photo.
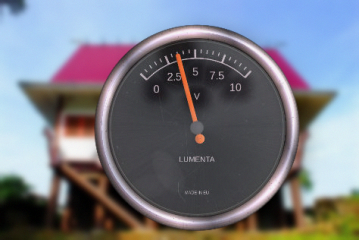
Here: 3.5 V
